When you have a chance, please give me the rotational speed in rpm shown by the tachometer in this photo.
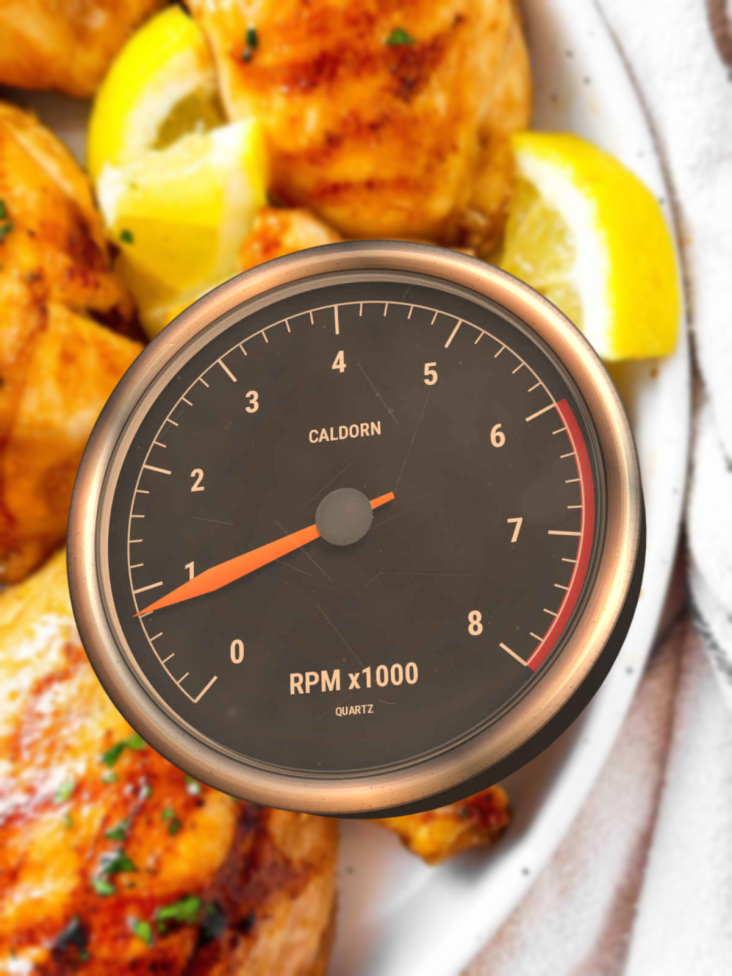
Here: 800 rpm
